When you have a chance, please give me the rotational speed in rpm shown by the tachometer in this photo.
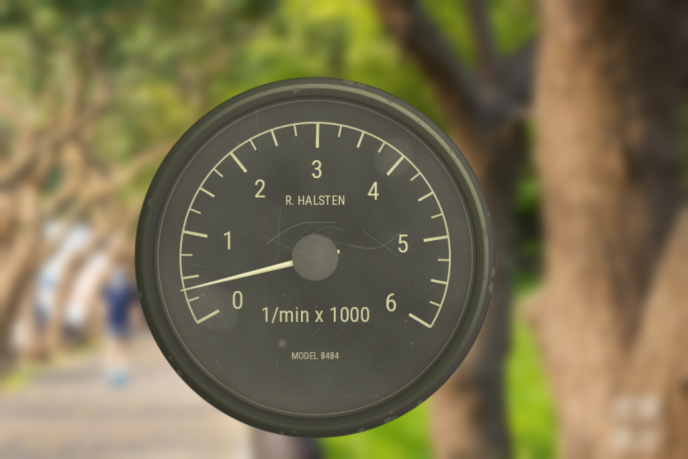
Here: 375 rpm
